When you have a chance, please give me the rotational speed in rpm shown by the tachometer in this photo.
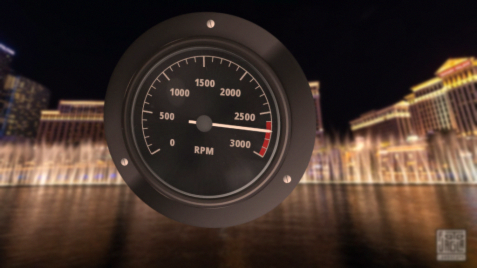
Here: 2700 rpm
